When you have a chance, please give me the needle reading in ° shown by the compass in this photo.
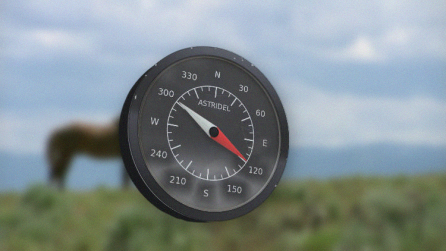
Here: 120 °
